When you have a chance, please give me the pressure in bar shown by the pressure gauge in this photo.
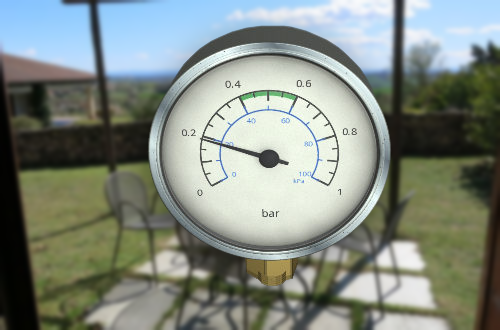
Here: 0.2 bar
